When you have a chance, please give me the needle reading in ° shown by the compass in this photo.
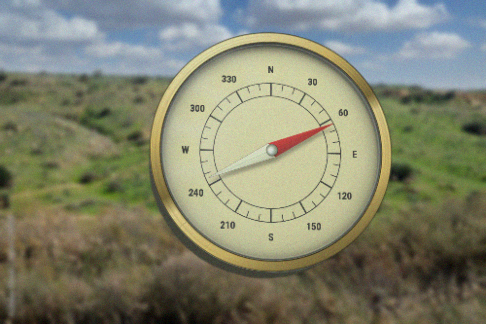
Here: 65 °
